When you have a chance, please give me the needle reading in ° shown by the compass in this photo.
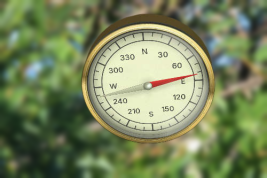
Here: 80 °
